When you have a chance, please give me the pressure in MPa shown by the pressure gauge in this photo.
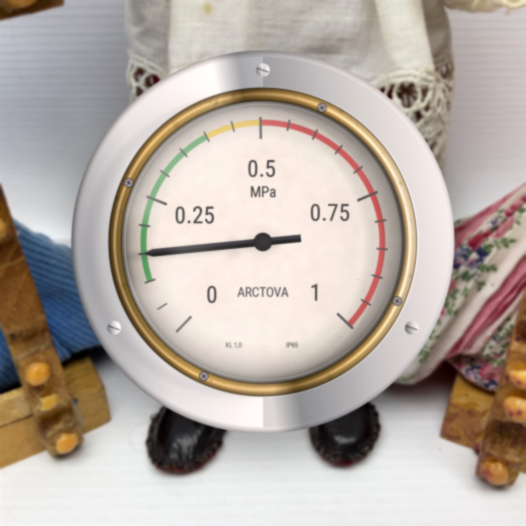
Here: 0.15 MPa
